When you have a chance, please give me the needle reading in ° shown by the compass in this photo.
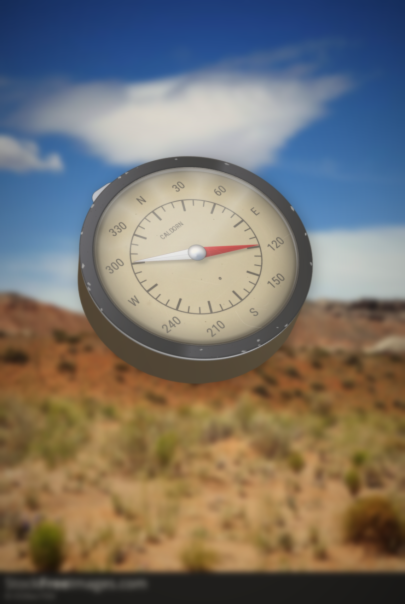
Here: 120 °
